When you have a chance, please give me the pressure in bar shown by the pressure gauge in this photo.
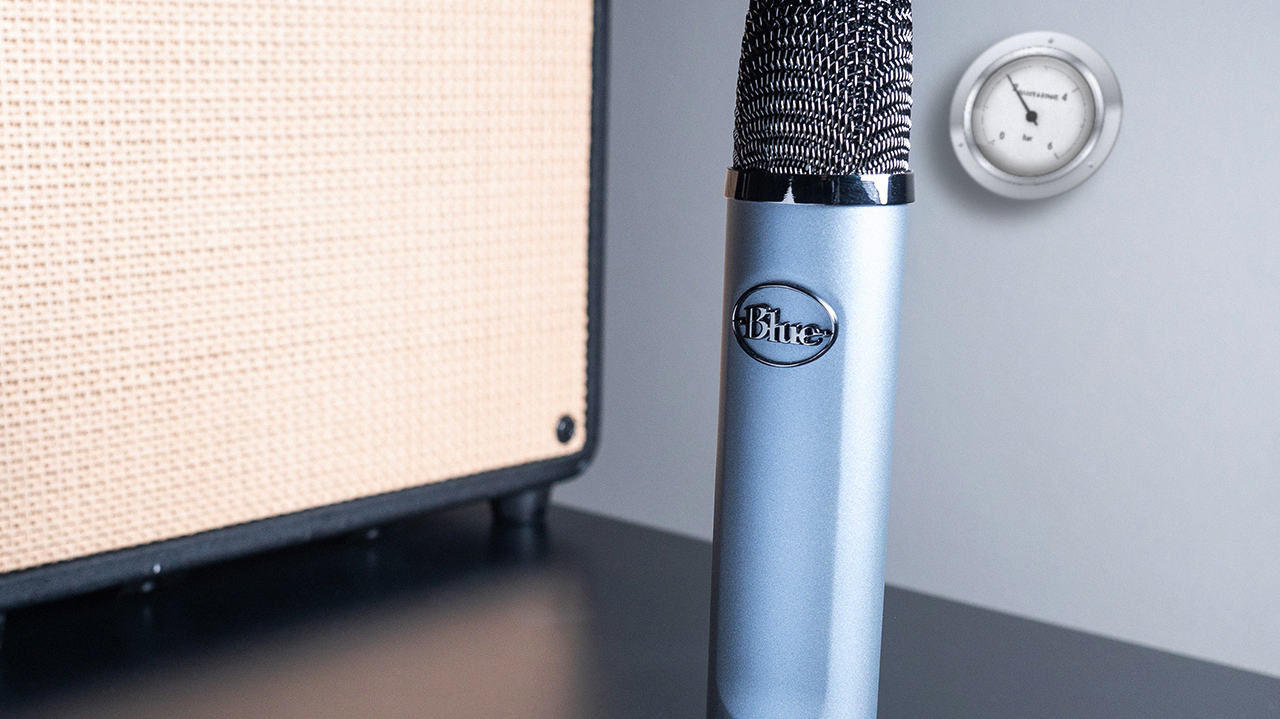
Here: 2 bar
